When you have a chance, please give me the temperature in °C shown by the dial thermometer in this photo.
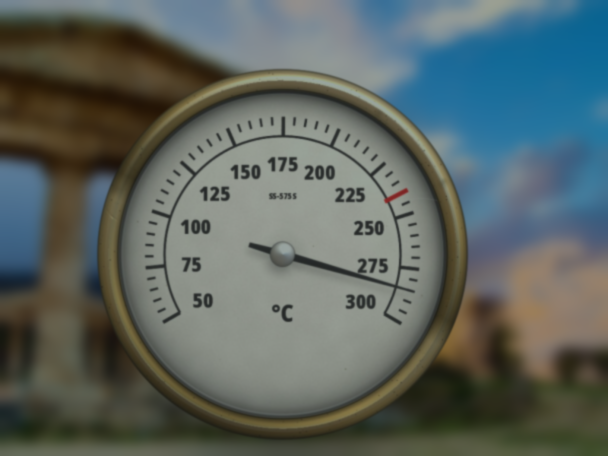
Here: 285 °C
